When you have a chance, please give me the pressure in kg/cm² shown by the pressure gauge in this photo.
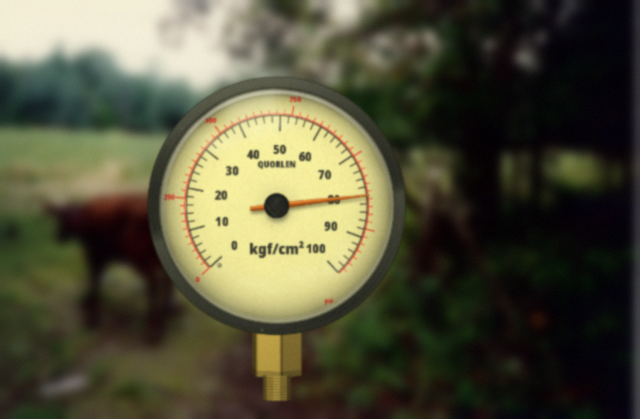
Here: 80 kg/cm²
